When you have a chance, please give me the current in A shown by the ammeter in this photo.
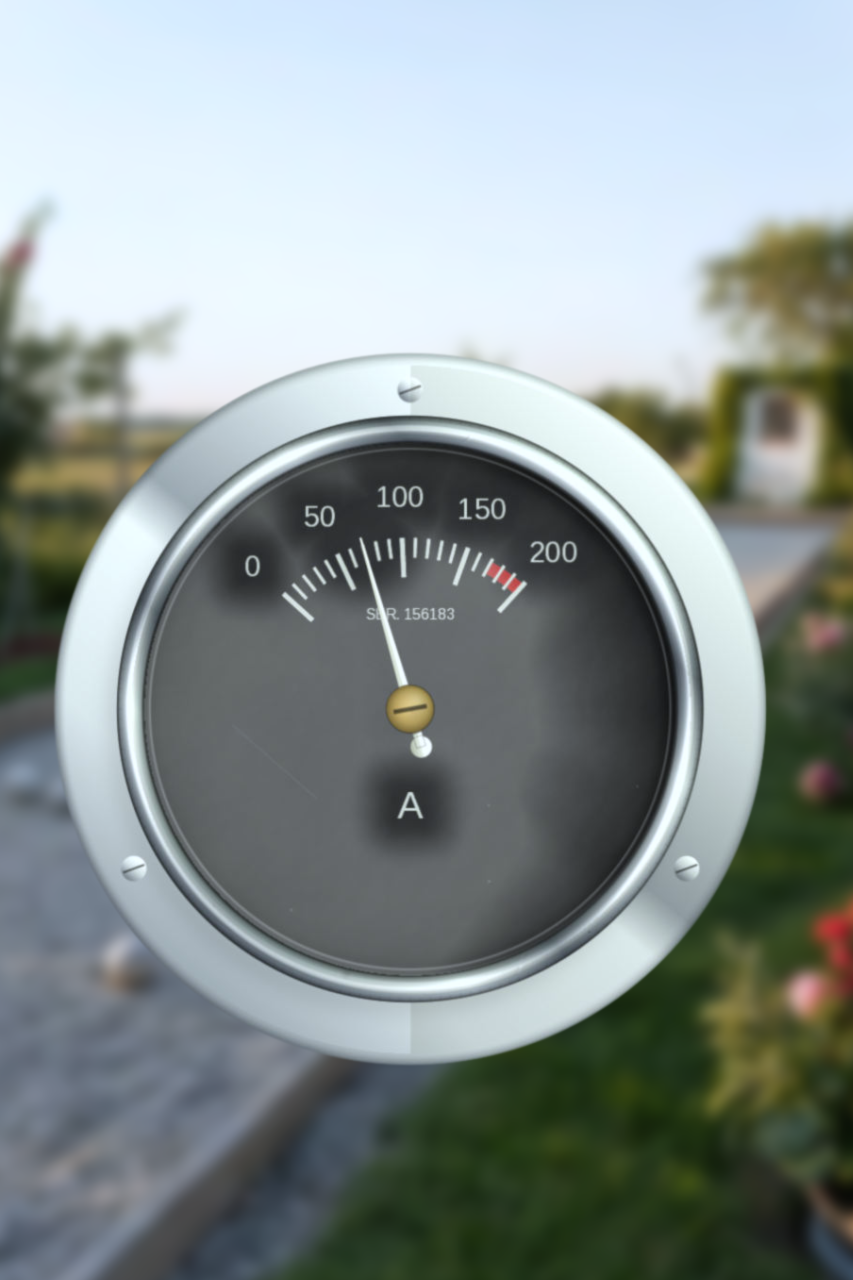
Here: 70 A
